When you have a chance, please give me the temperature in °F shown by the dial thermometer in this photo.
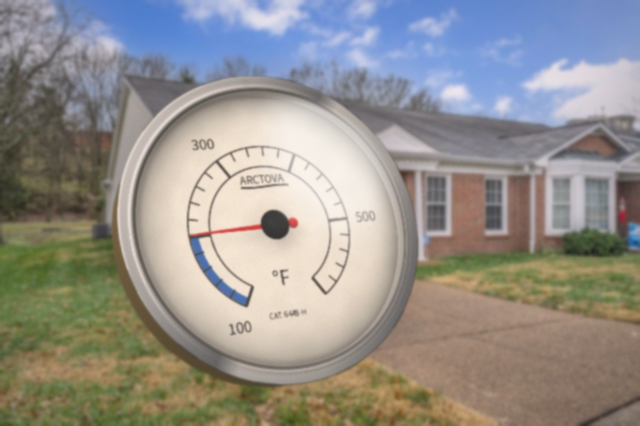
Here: 200 °F
